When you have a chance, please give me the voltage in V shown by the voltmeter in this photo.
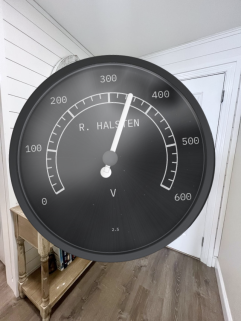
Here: 350 V
